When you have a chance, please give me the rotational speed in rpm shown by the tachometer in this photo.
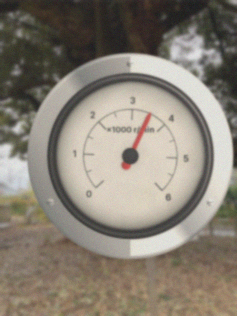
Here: 3500 rpm
